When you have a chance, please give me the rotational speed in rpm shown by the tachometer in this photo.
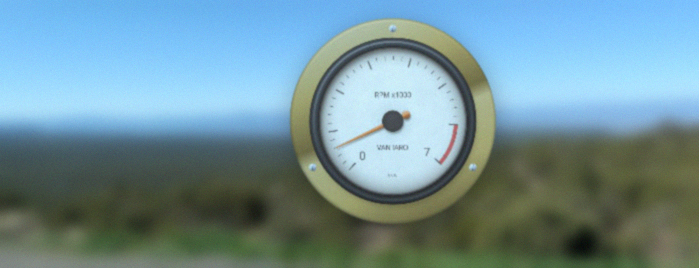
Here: 600 rpm
